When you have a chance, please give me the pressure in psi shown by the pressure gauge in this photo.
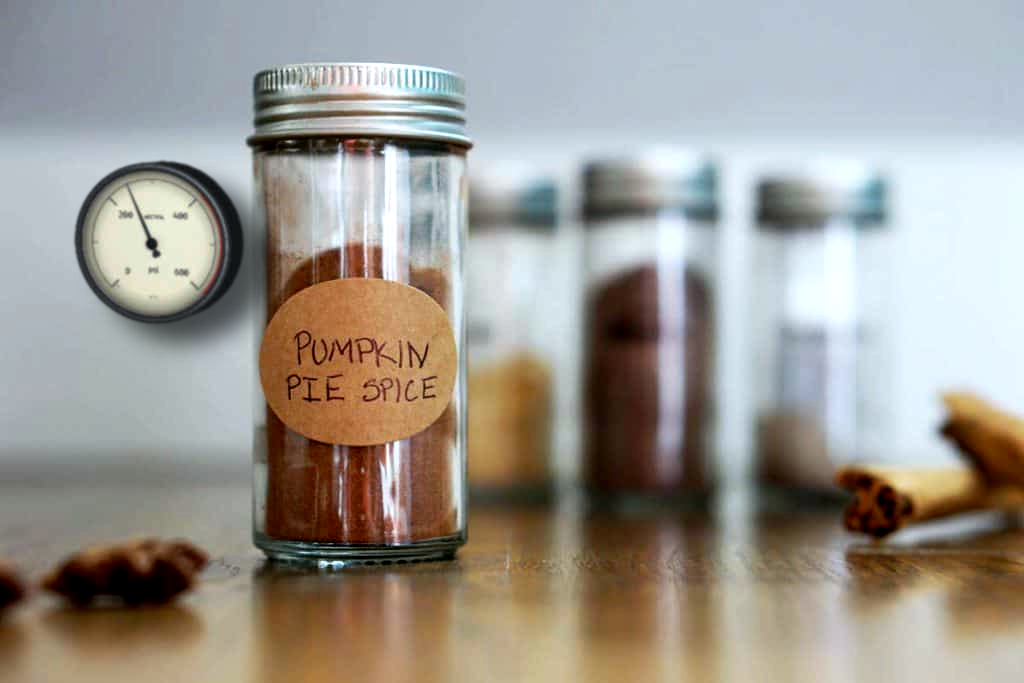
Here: 250 psi
